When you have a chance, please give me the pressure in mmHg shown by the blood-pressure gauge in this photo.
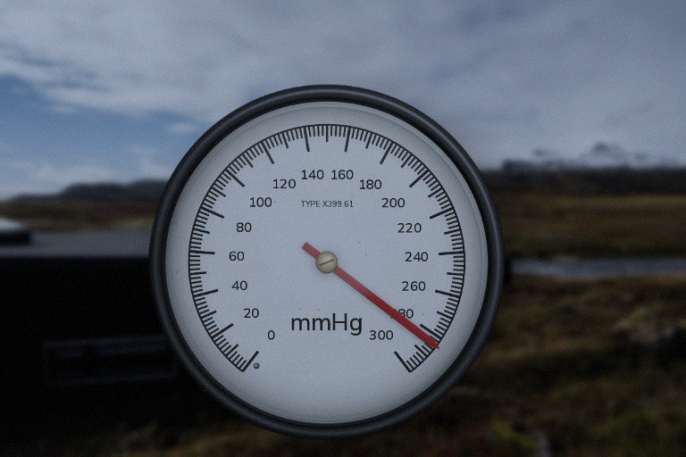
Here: 284 mmHg
